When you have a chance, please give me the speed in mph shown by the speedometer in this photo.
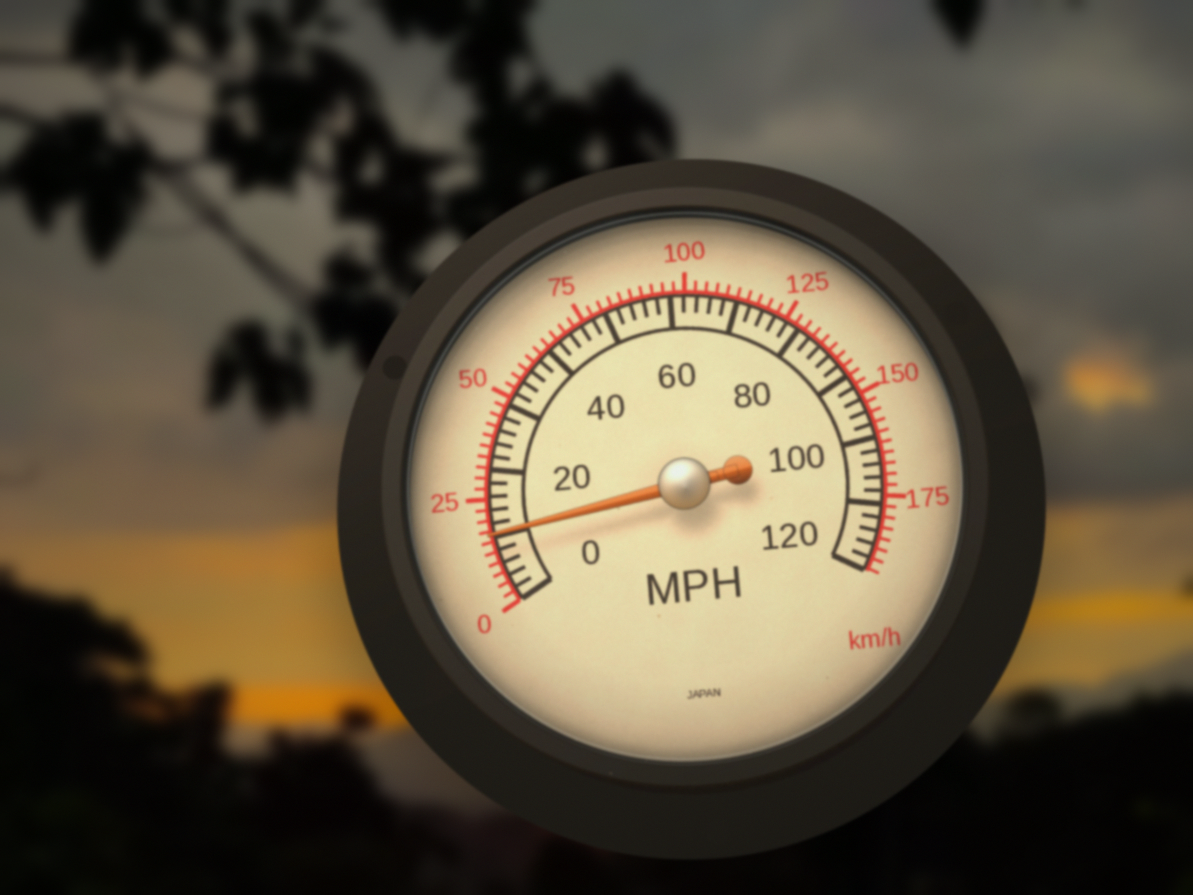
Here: 10 mph
